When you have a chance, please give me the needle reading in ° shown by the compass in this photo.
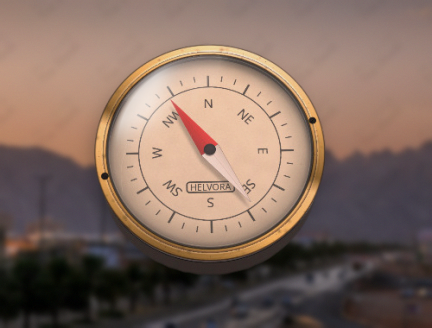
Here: 325 °
